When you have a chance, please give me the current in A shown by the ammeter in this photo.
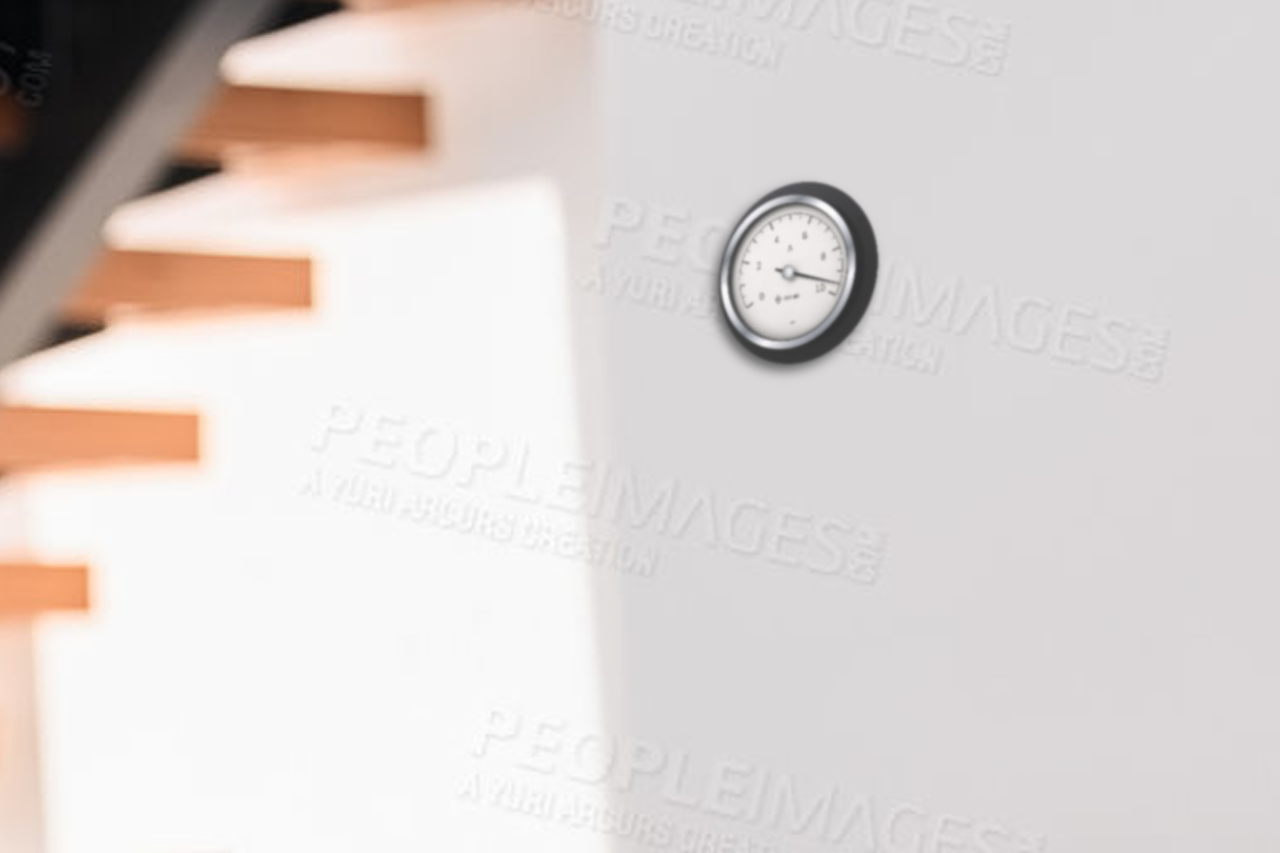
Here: 9.5 A
